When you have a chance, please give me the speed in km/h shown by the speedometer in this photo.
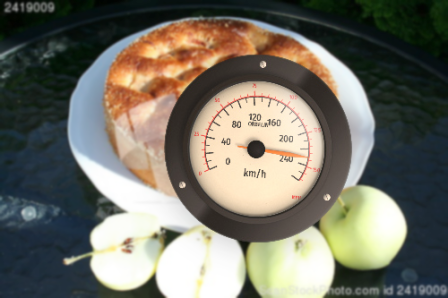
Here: 230 km/h
